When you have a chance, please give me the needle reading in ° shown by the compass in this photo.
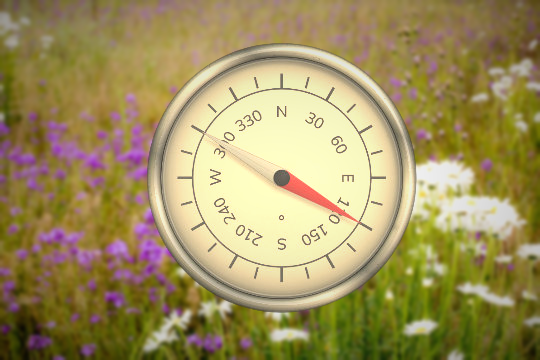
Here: 120 °
